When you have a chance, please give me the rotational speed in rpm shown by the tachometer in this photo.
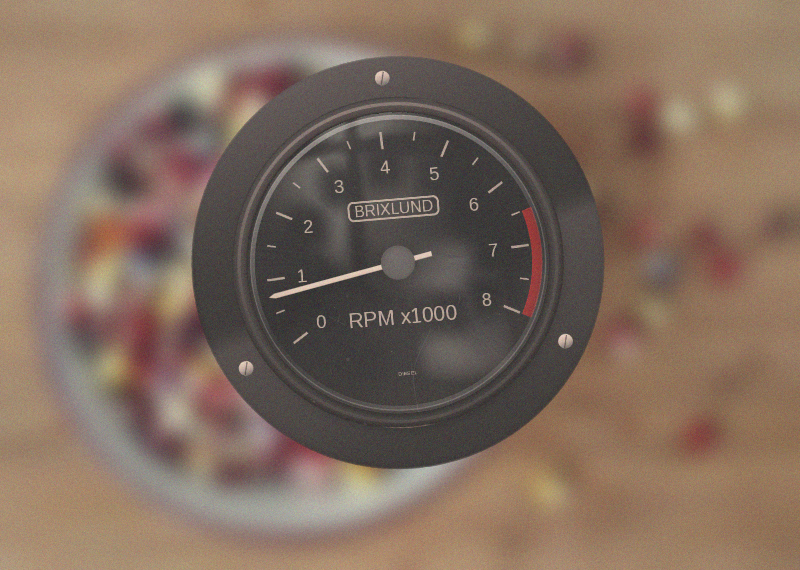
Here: 750 rpm
